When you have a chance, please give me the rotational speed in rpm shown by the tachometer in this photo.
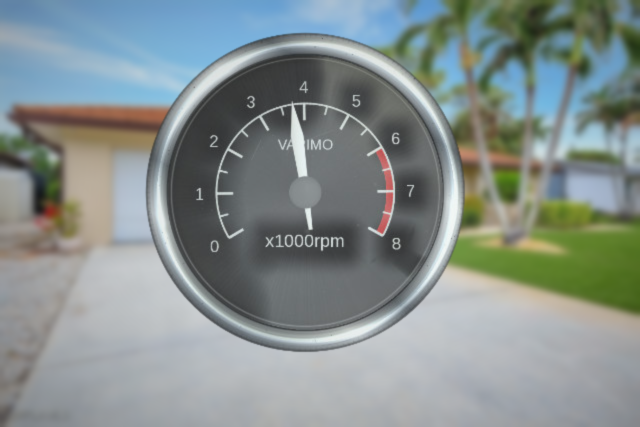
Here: 3750 rpm
